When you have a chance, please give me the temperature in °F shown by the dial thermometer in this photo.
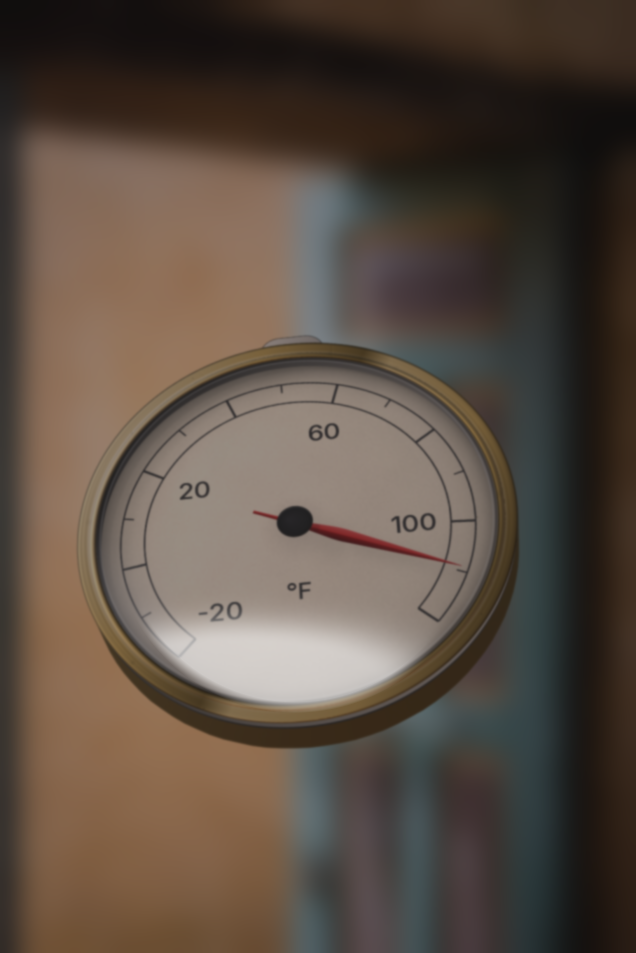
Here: 110 °F
